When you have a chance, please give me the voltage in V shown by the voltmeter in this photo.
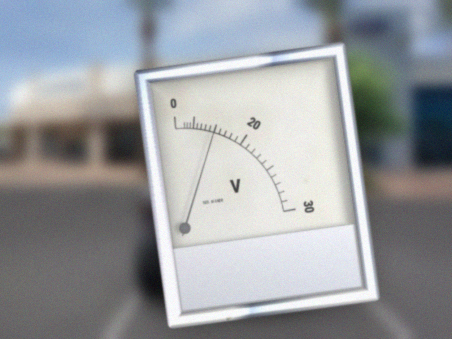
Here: 15 V
